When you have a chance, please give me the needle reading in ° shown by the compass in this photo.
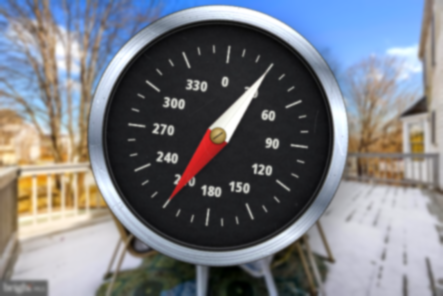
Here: 210 °
